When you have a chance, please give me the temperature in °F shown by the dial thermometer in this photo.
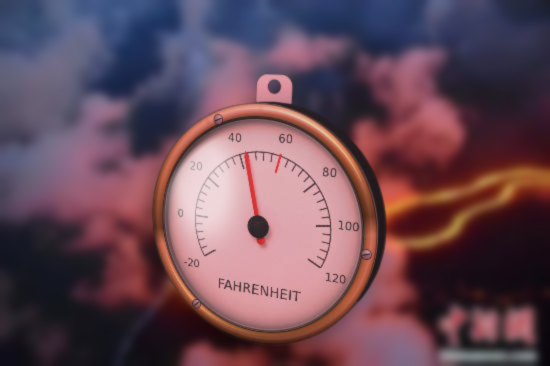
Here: 44 °F
